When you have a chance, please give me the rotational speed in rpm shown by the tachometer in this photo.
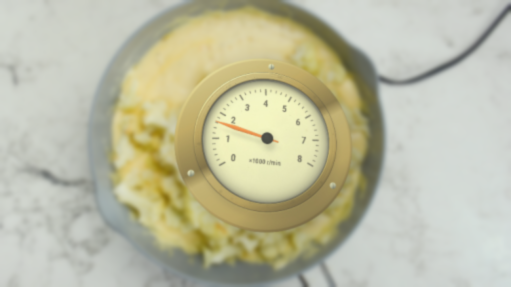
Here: 1600 rpm
